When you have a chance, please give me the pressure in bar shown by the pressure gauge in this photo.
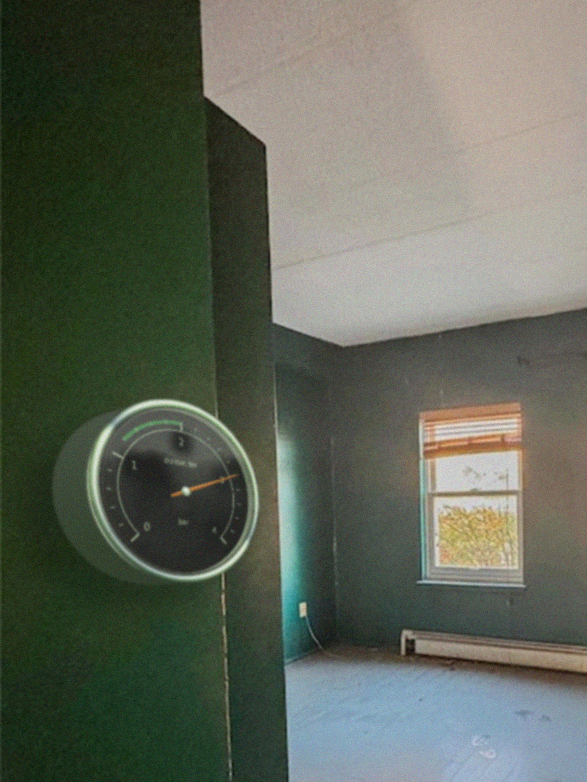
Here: 3 bar
